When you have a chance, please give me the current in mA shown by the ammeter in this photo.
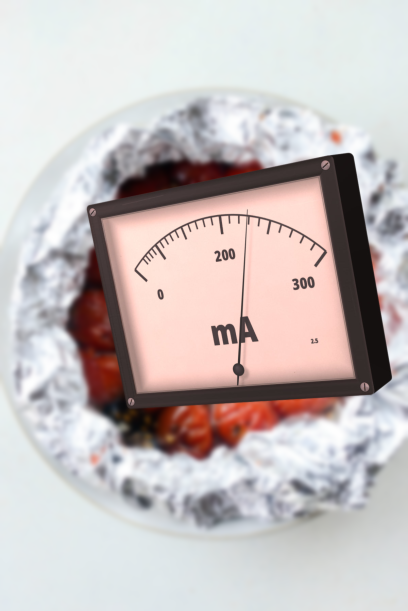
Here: 230 mA
